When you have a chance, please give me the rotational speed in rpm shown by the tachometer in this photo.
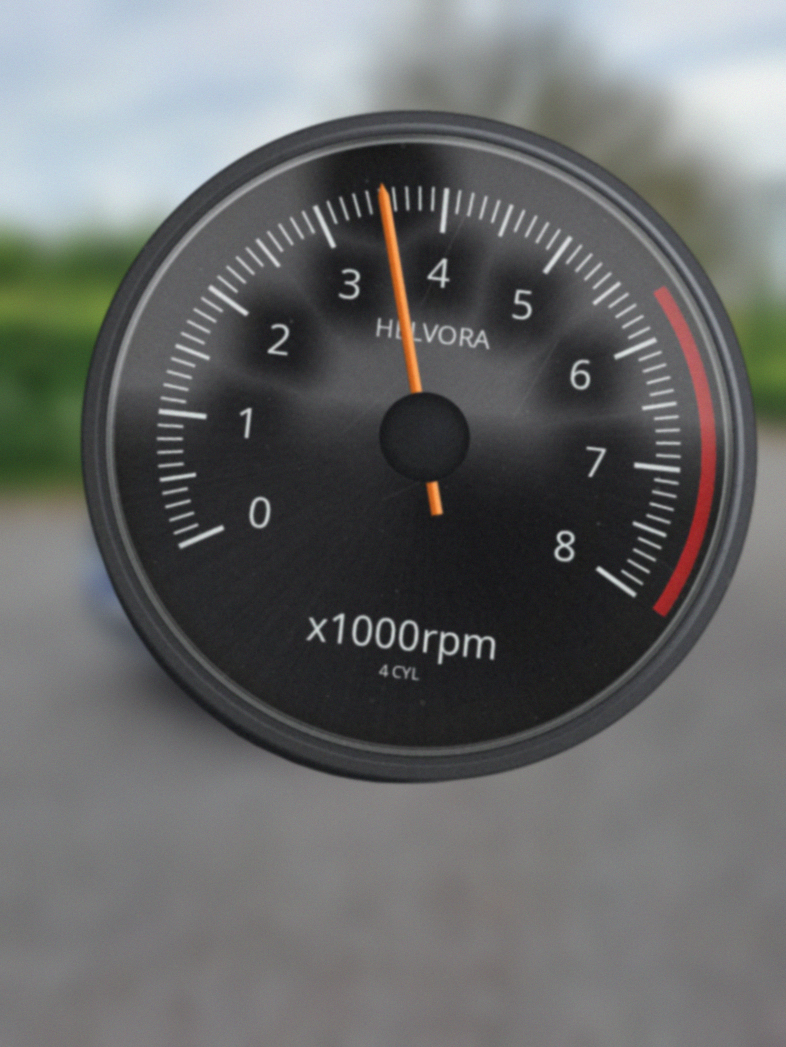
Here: 3500 rpm
